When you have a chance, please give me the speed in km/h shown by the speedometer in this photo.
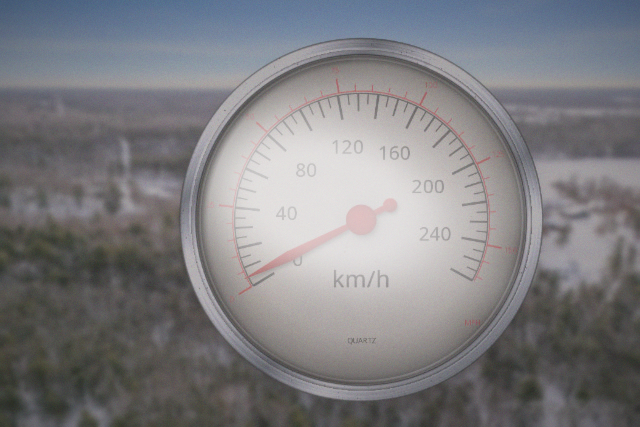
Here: 5 km/h
